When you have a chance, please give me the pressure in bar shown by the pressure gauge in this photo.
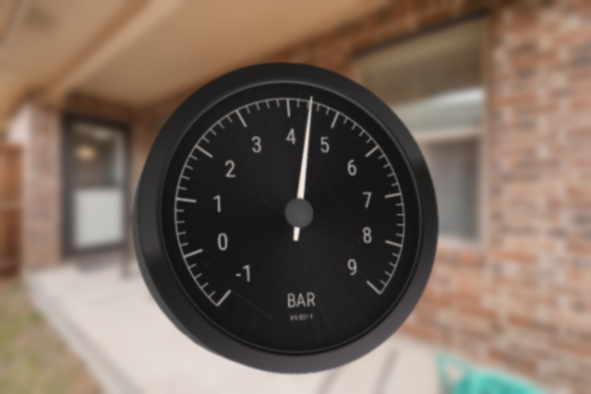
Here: 4.4 bar
